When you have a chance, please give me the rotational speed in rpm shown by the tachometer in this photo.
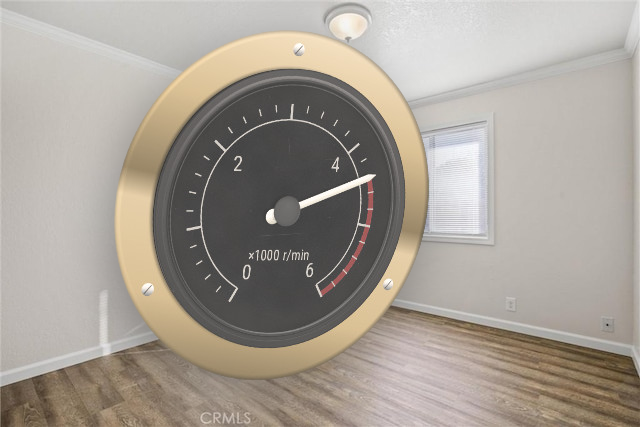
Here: 4400 rpm
